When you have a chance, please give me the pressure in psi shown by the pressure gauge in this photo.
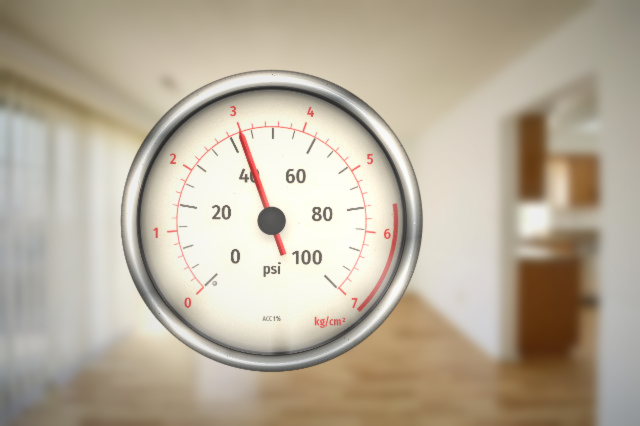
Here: 42.5 psi
